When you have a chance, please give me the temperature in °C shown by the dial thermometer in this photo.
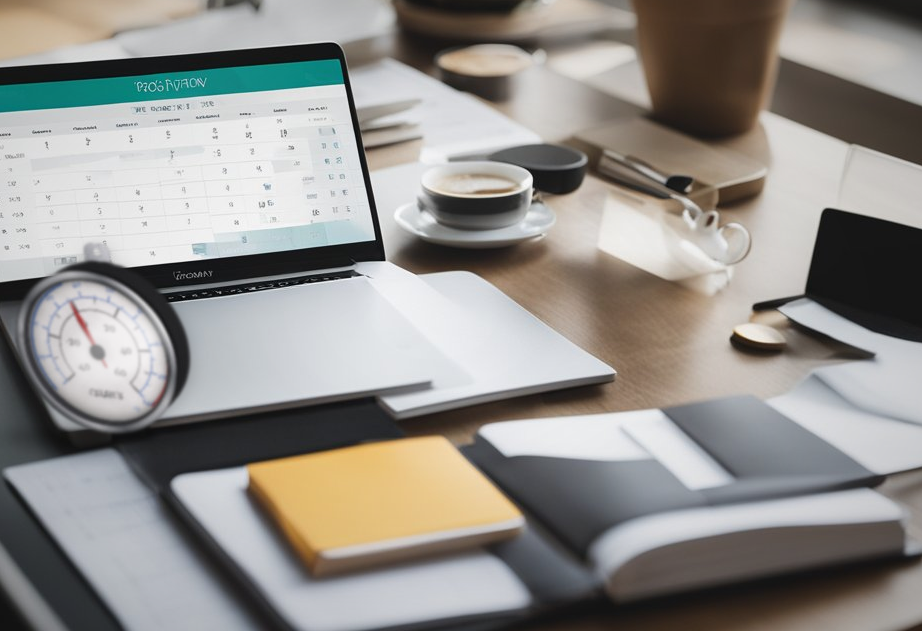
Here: 0 °C
